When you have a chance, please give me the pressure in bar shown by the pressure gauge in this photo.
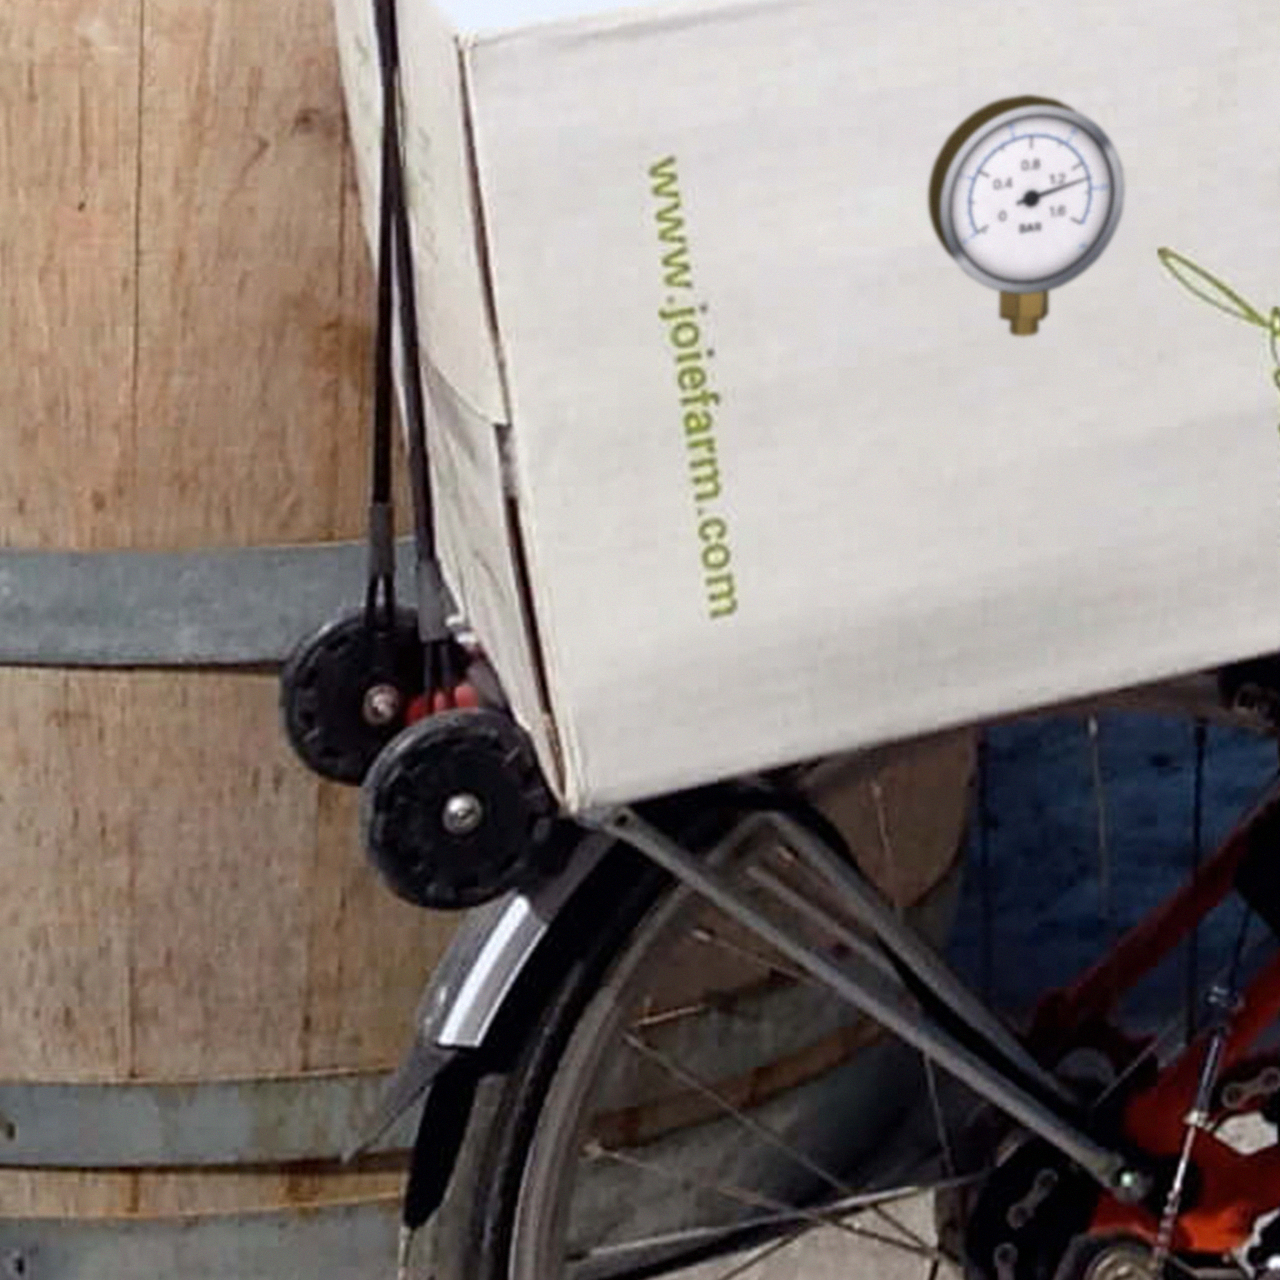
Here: 1.3 bar
